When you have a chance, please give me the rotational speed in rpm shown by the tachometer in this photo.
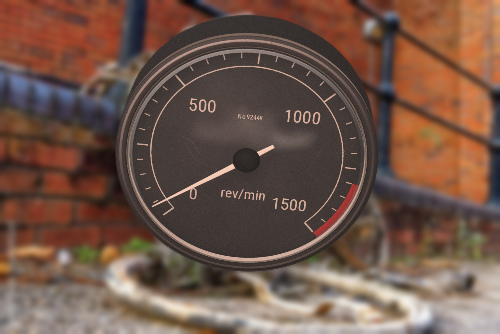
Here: 50 rpm
